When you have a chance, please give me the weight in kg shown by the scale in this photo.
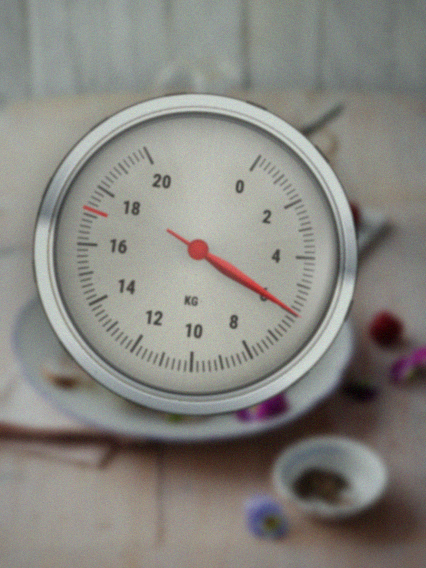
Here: 6 kg
